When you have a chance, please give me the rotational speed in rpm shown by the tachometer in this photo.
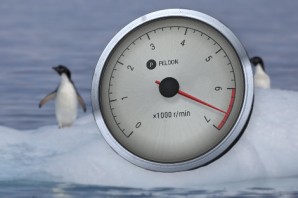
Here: 6600 rpm
